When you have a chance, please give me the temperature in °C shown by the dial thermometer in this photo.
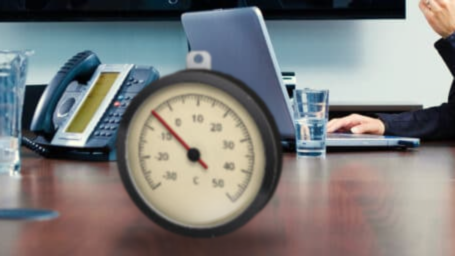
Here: -5 °C
